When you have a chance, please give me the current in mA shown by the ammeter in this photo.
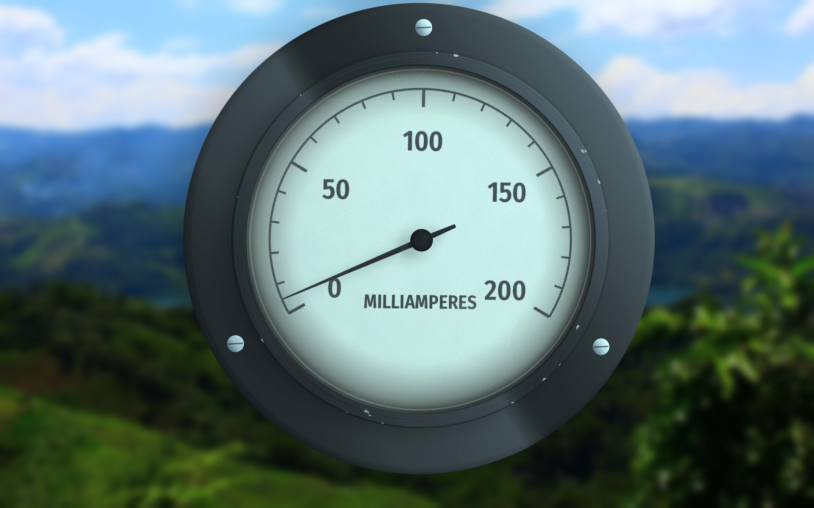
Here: 5 mA
